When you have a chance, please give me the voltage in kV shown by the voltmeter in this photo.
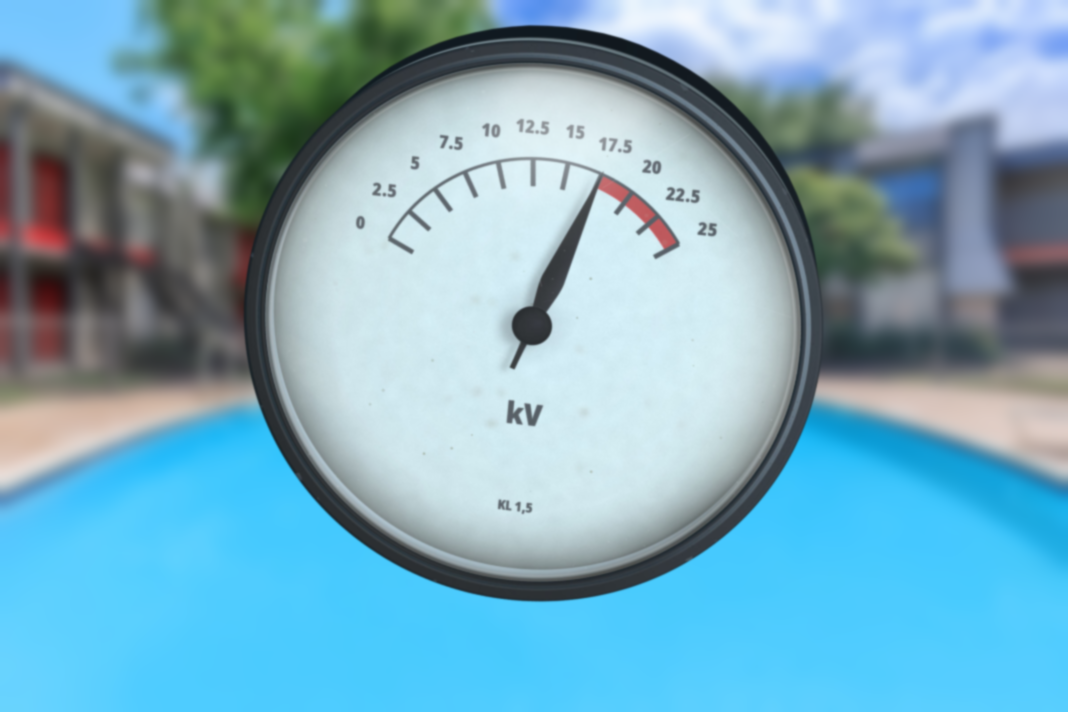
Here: 17.5 kV
